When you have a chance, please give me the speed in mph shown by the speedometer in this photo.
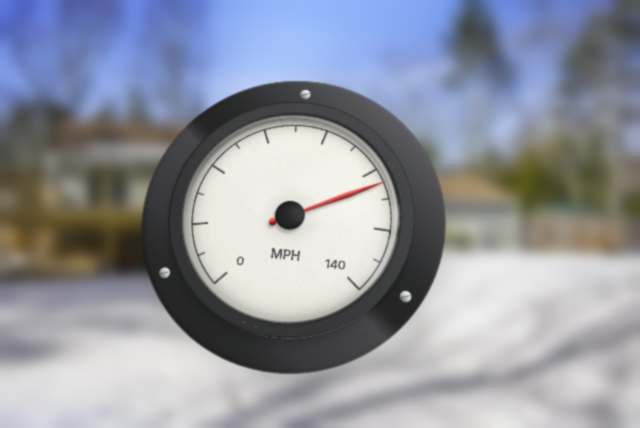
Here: 105 mph
